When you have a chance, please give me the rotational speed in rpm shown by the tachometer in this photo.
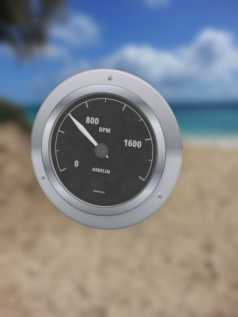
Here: 600 rpm
